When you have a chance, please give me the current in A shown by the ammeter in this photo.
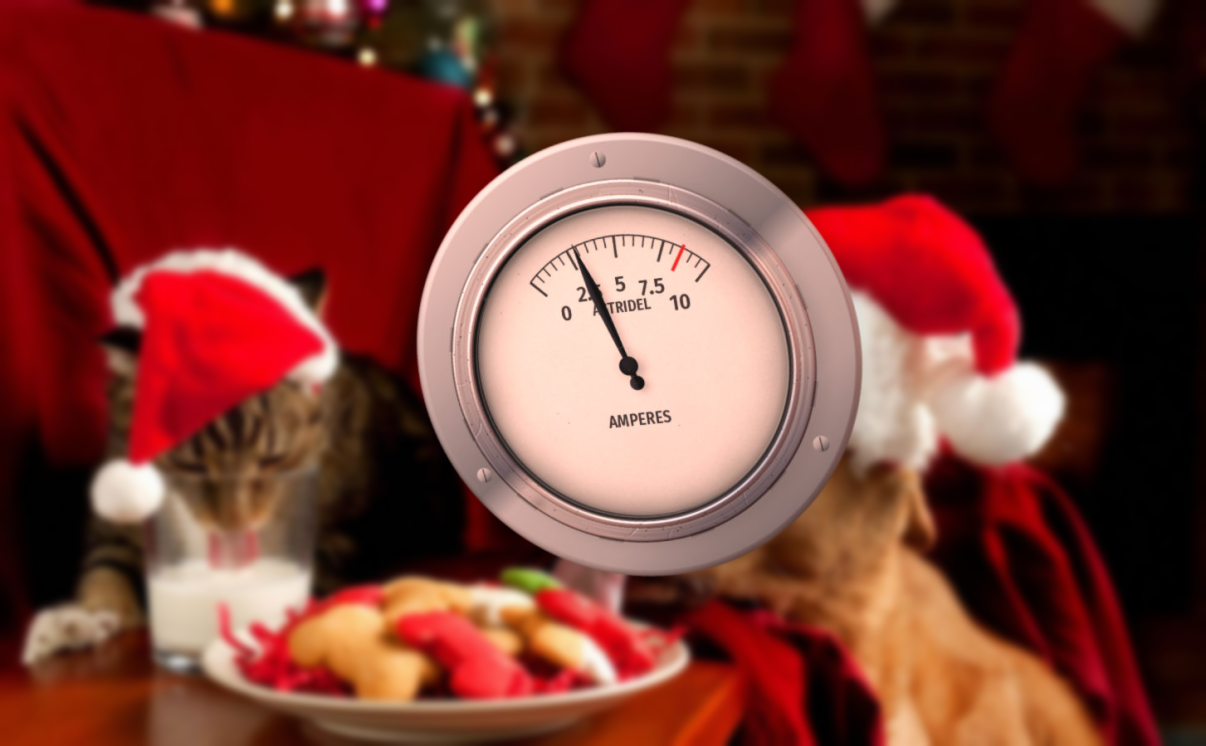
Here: 3 A
